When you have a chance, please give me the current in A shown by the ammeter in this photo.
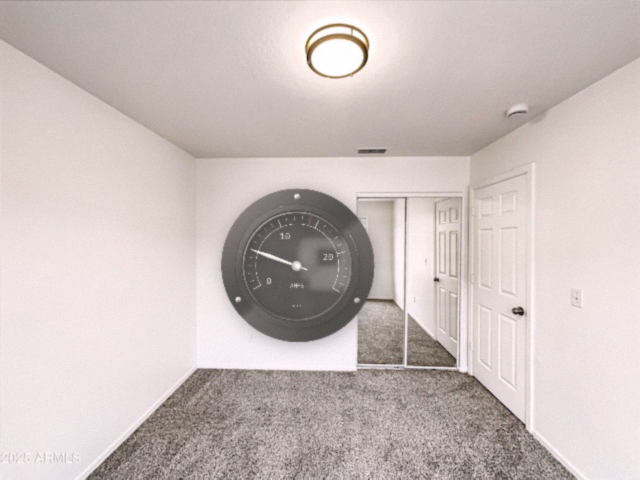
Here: 5 A
